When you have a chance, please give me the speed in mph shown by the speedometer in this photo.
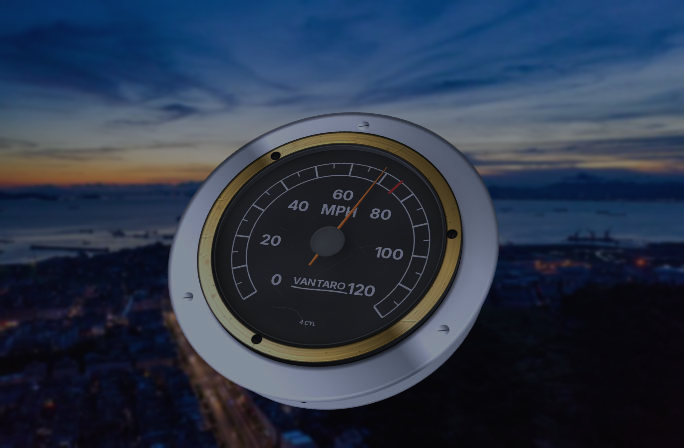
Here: 70 mph
